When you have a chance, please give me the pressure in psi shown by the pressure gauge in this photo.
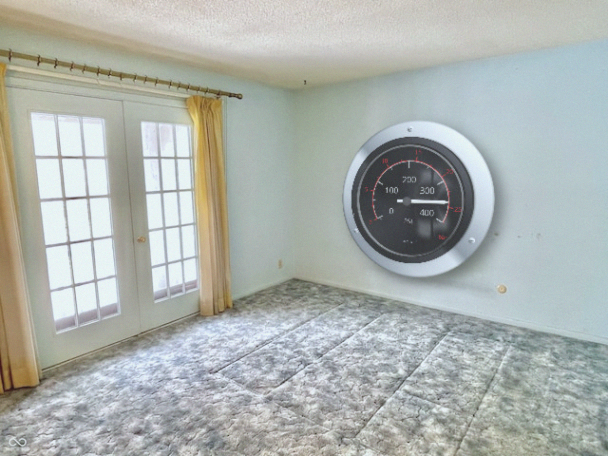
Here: 350 psi
